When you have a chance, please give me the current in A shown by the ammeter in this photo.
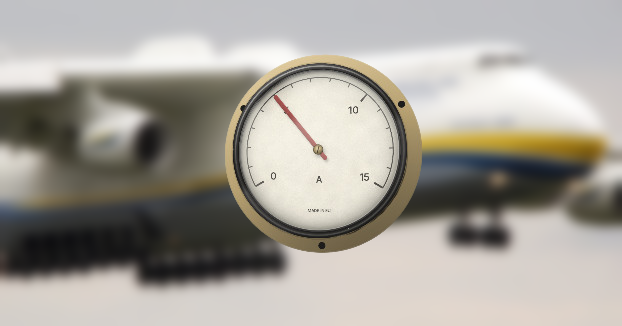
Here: 5 A
